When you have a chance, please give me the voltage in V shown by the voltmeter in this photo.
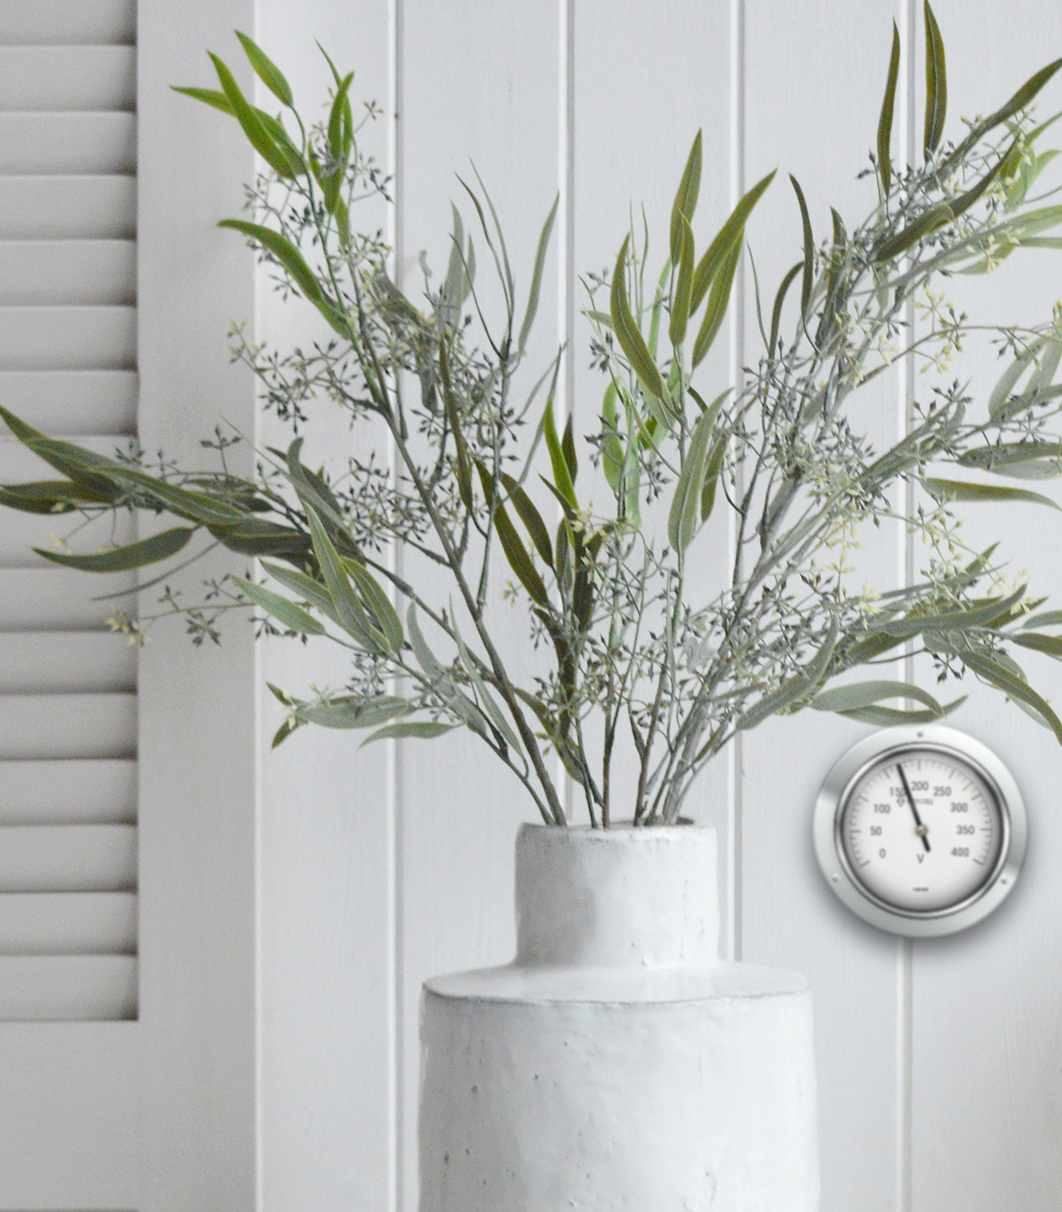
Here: 170 V
